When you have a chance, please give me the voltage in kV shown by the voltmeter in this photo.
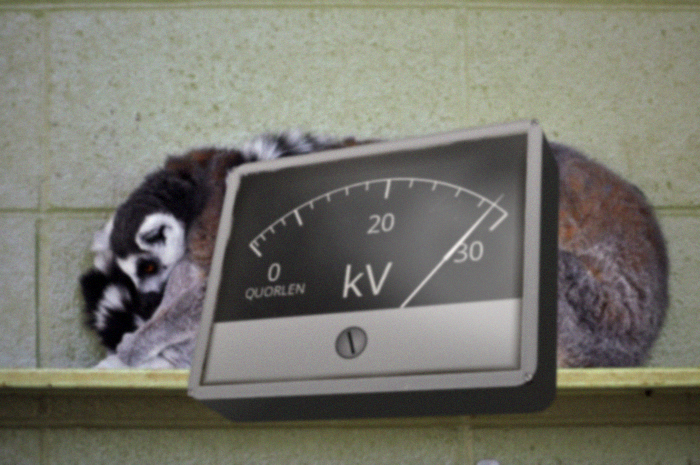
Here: 29 kV
